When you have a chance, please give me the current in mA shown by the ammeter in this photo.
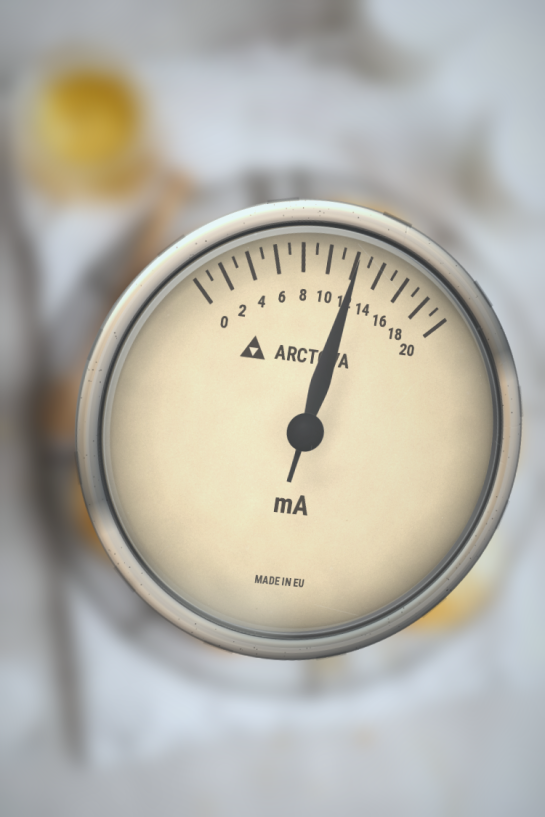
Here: 12 mA
